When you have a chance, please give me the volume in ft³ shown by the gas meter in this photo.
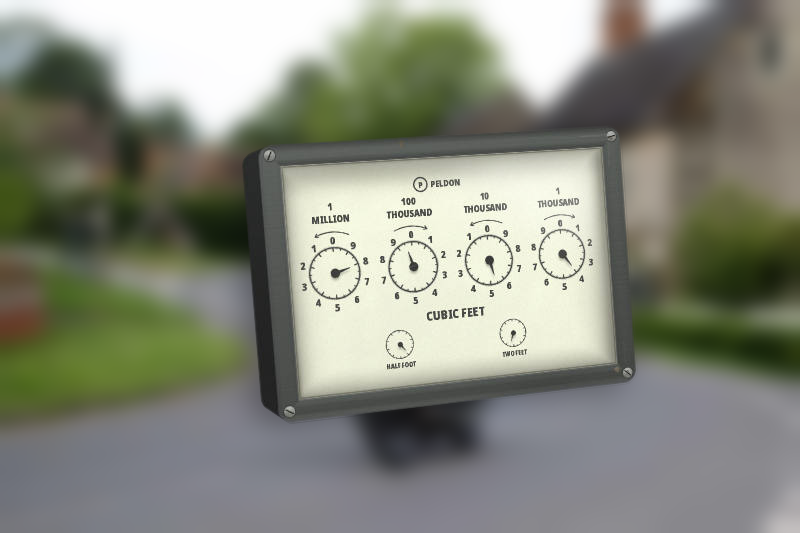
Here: 795400 ft³
